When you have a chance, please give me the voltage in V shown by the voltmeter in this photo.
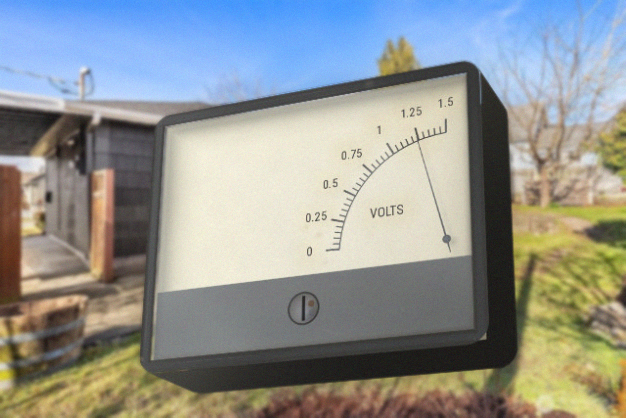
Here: 1.25 V
